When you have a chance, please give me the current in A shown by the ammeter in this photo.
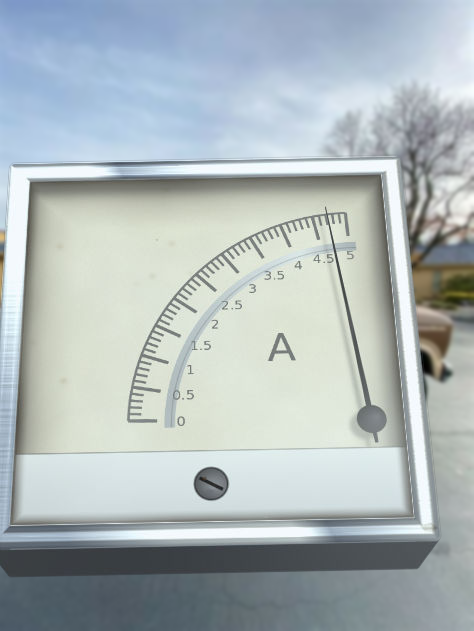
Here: 4.7 A
